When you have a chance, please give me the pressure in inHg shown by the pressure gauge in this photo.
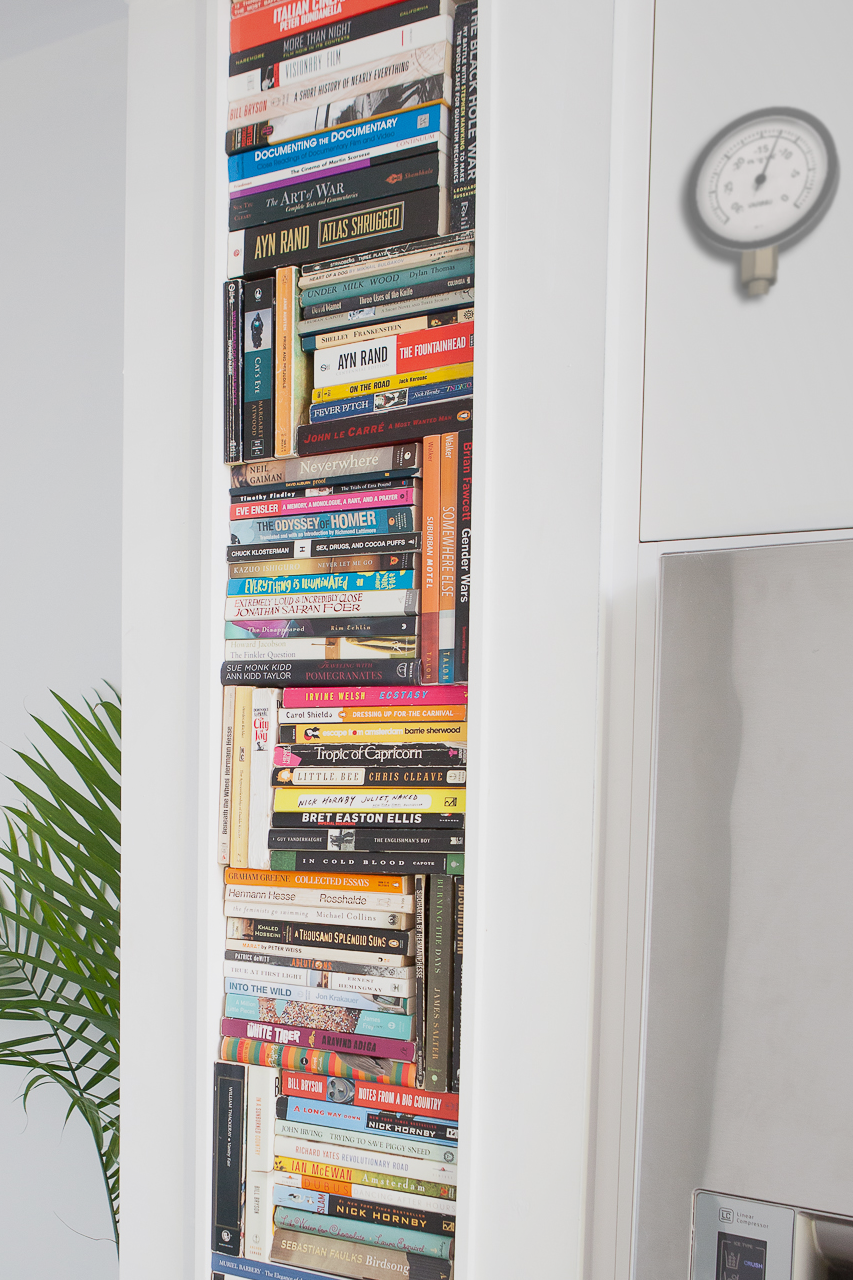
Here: -12.5 inHg
